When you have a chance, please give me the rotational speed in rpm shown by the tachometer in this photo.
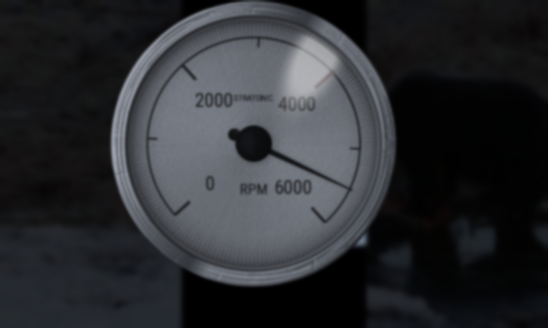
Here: 5500 rpm
